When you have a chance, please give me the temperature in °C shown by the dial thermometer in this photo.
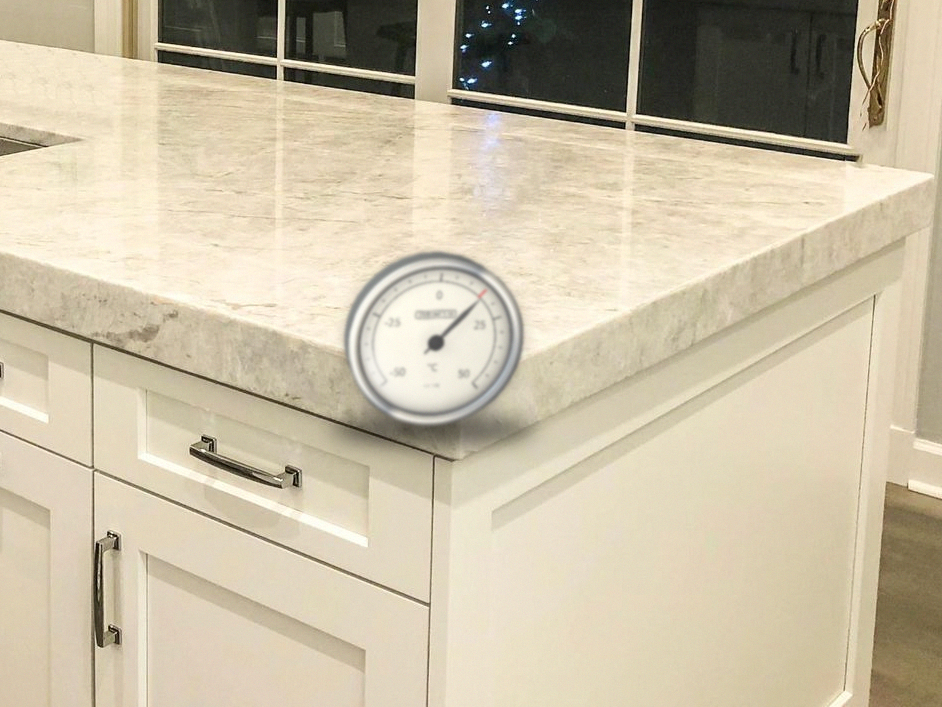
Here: 15 °C
